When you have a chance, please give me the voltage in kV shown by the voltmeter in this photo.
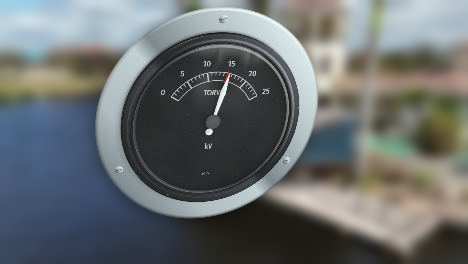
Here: 15 kV
